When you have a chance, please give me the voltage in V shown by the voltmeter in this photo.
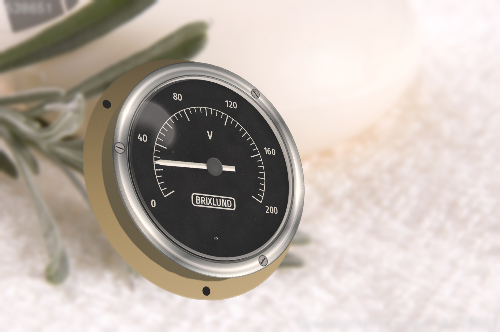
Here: 25 V
